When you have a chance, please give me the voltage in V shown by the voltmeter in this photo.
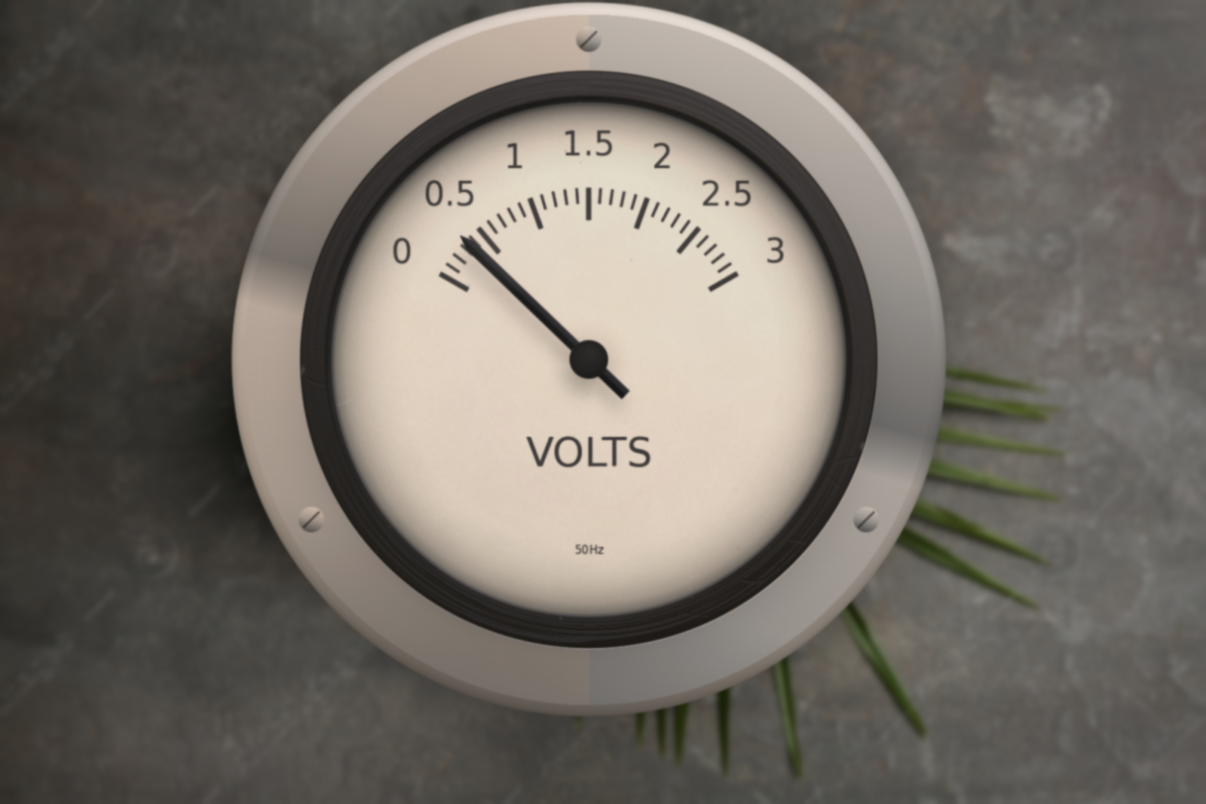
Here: 0.35 V
